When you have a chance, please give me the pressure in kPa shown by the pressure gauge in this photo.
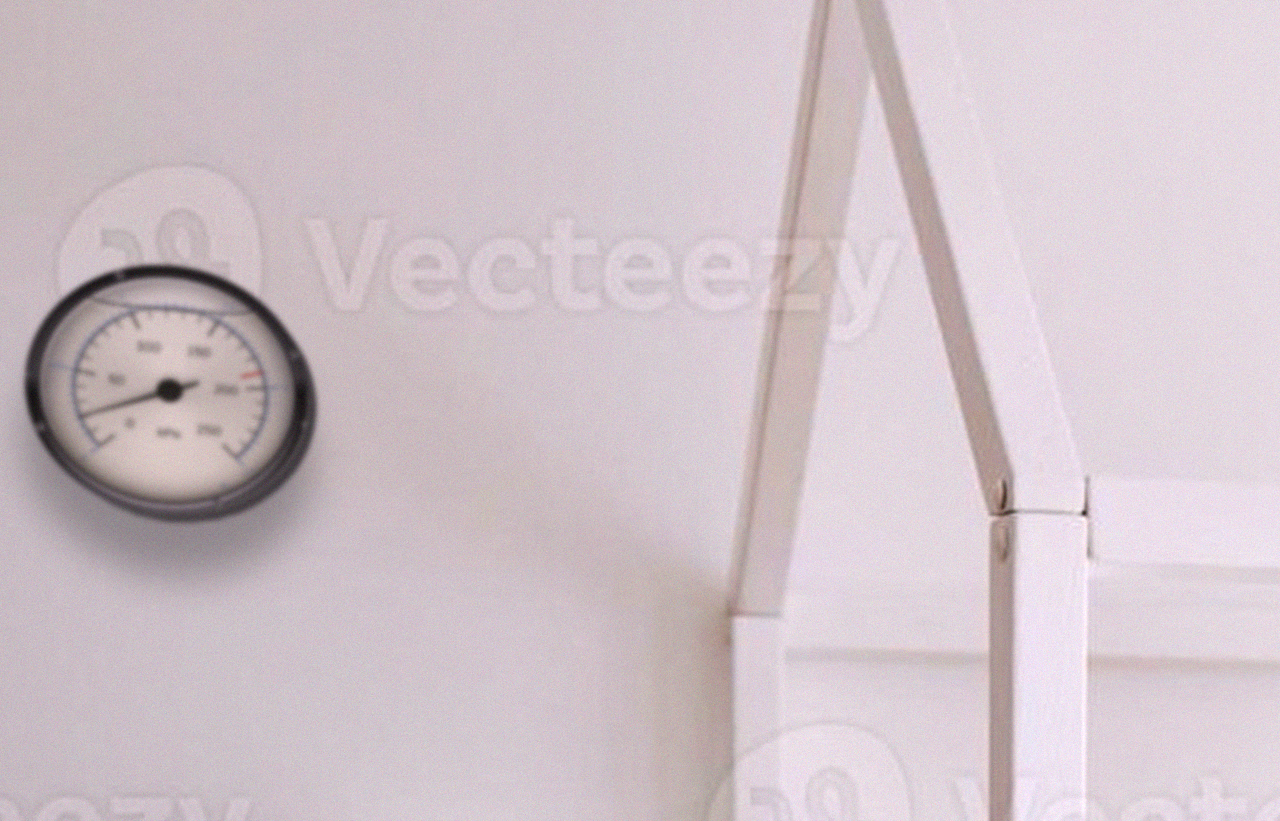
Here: 20 kPa
